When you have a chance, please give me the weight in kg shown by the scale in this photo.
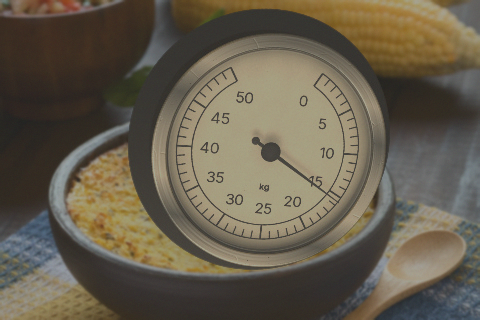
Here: 15.5 kg
